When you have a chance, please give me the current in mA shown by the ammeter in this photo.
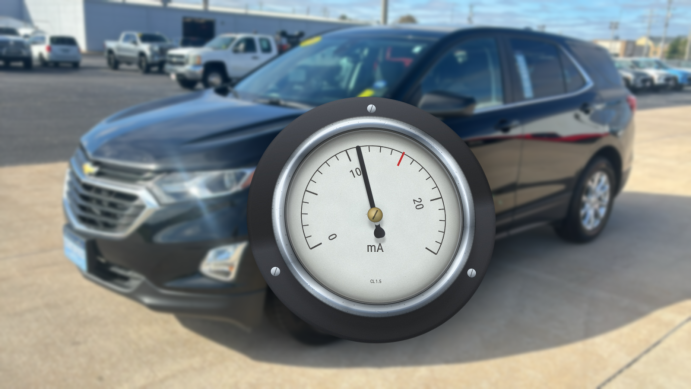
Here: 11 mA
